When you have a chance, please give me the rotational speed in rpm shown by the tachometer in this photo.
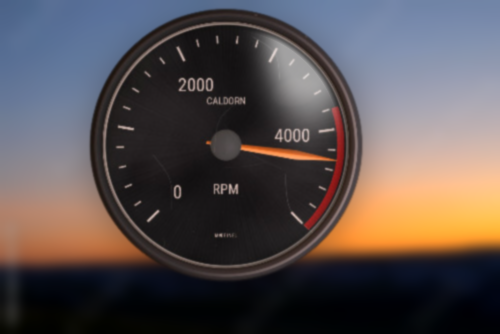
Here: 4300 rpm
